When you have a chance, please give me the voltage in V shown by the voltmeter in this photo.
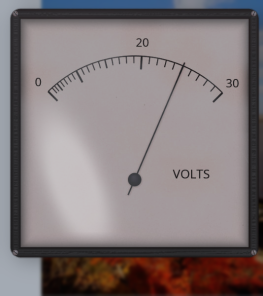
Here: 25 V
